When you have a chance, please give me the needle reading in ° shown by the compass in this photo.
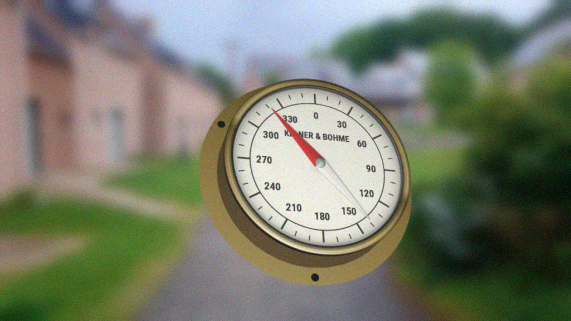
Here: 320 °
